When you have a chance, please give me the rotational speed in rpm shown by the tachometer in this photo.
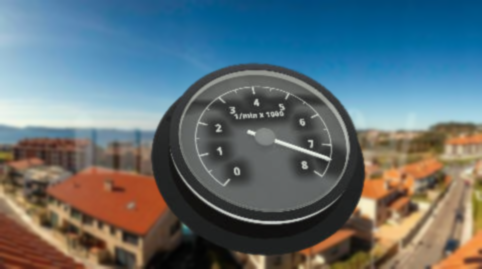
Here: 7500 rpm
